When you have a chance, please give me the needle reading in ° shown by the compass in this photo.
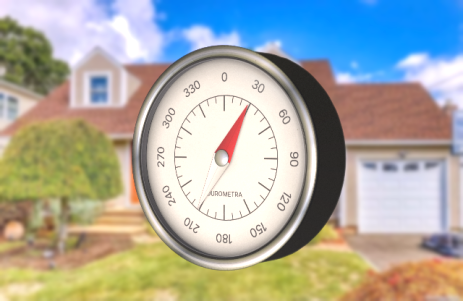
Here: 30 °
